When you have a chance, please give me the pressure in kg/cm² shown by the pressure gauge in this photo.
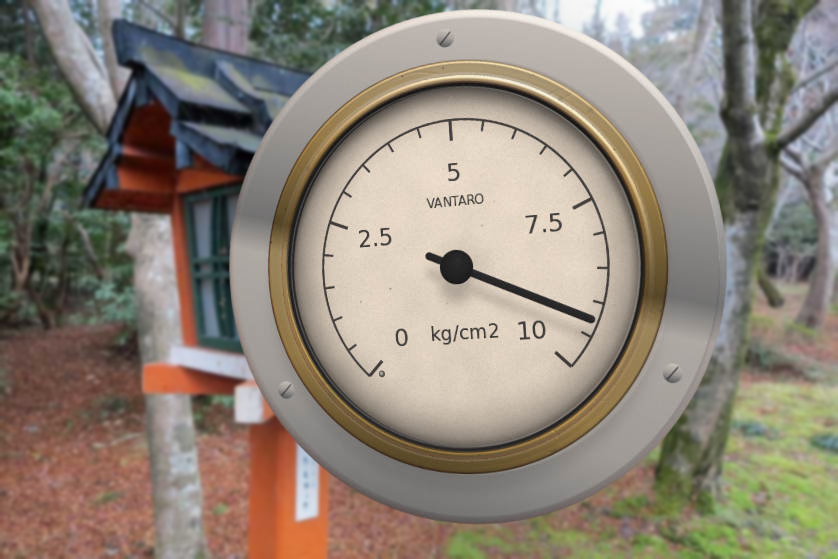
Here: 9.25 kg/cm²
